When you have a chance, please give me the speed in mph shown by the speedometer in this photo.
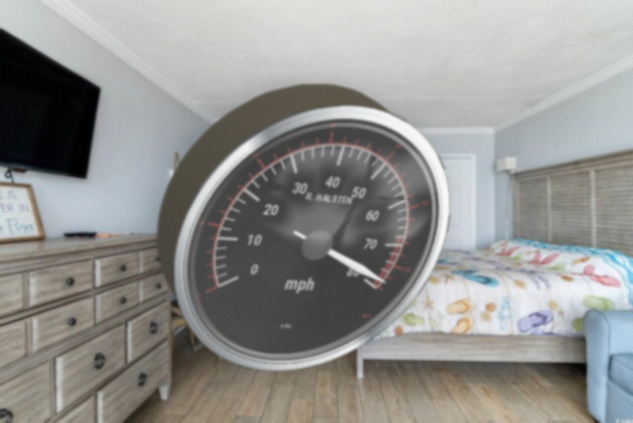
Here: 78 mph
